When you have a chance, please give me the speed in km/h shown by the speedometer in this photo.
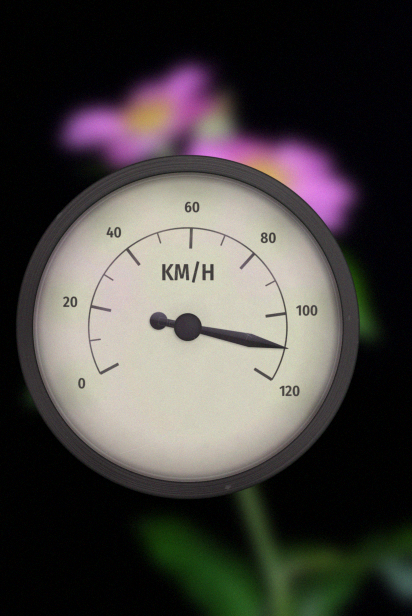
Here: 110 km/h
